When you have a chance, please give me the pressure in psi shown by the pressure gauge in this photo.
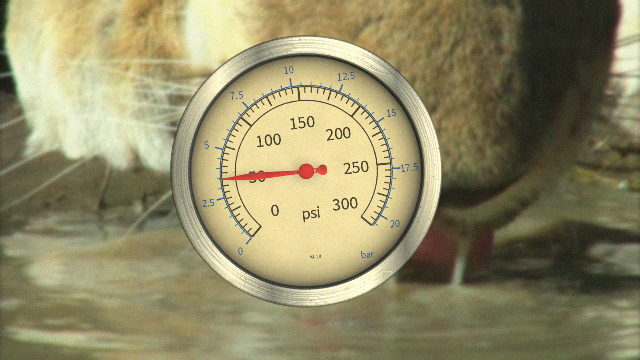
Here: 50 psi
